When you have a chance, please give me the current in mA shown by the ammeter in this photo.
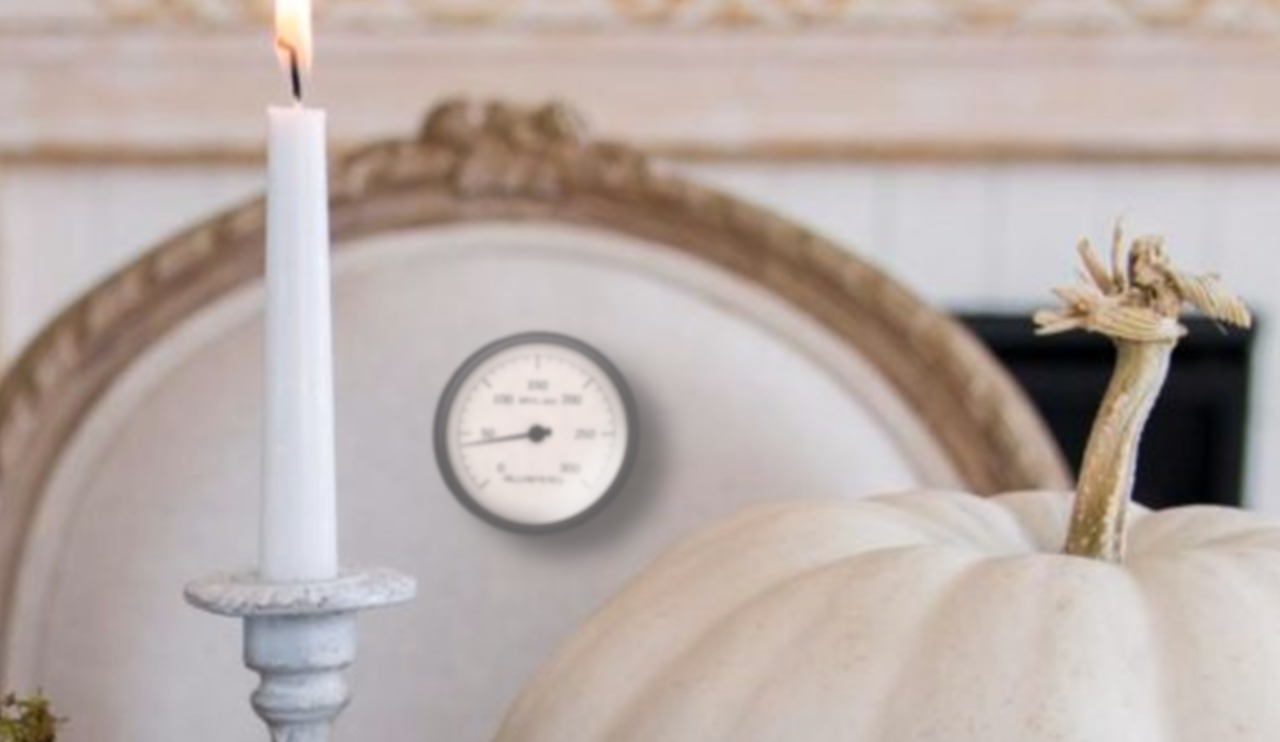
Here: 40 mA
